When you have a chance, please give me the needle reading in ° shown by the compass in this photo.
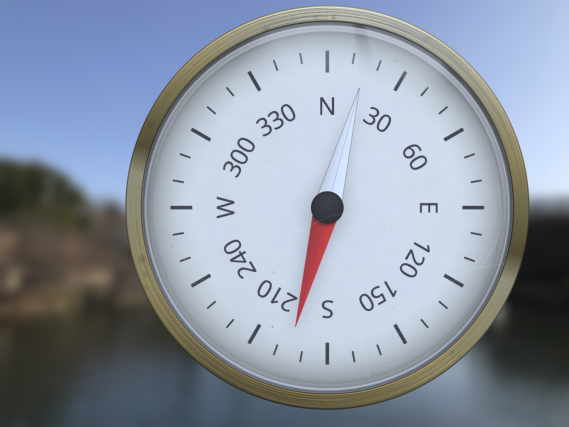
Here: 195 °
